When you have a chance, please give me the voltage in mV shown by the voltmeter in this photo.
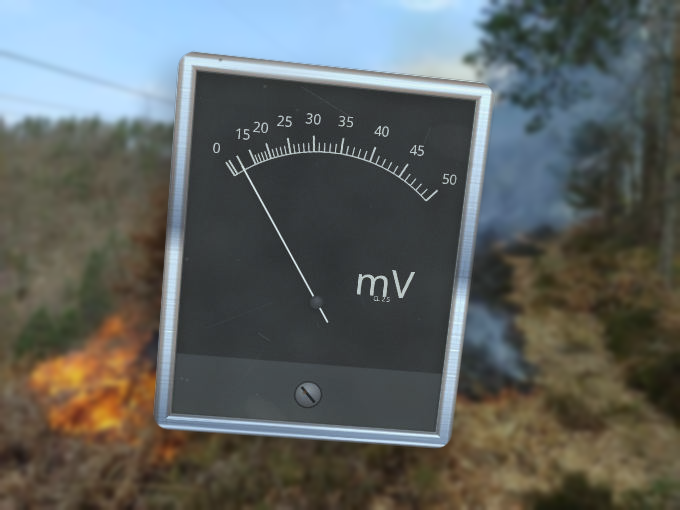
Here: 10 mV
